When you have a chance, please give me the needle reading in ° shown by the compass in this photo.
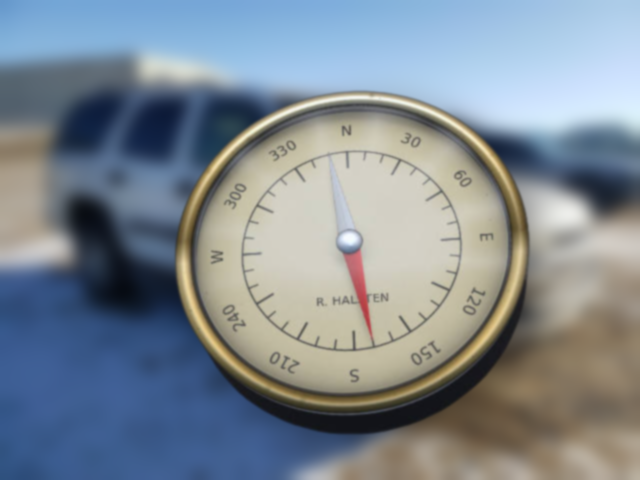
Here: 170 °
